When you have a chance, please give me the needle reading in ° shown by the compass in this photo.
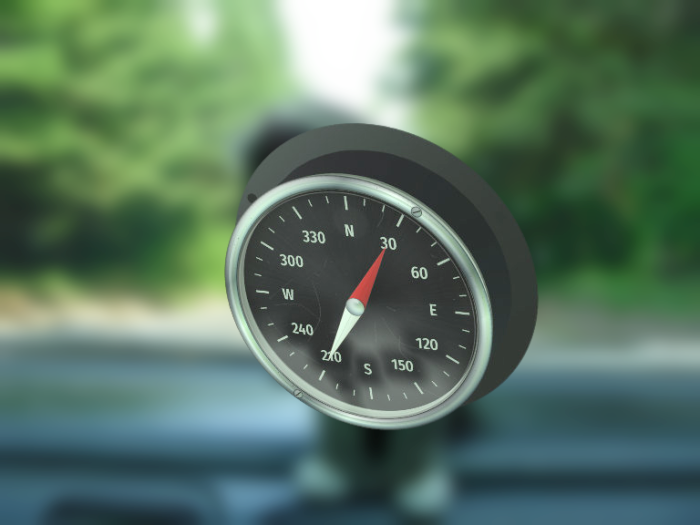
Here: 30 °
